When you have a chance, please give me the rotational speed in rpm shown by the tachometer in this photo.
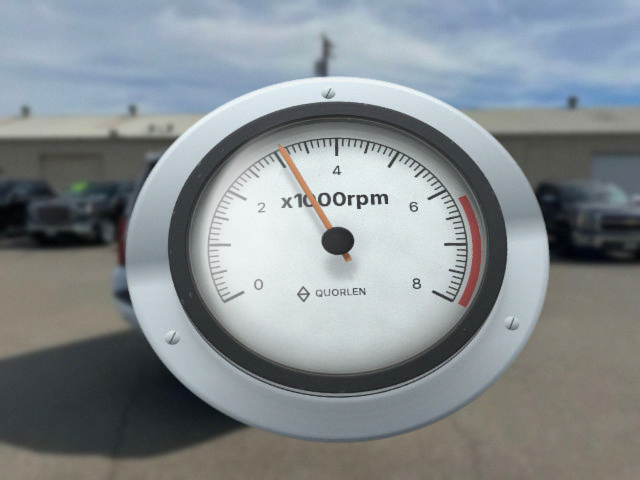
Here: 3100 rpm
